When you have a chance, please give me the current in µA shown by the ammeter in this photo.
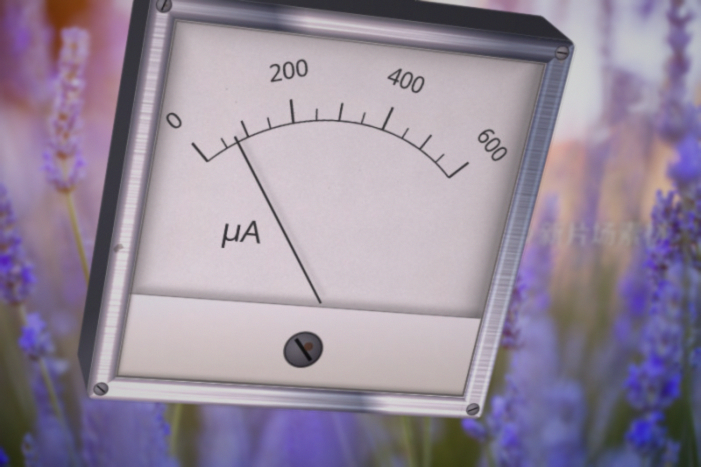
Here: 75 µA
